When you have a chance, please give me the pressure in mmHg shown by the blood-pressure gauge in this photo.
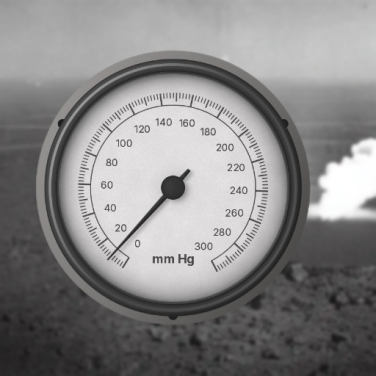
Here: 10 mmHg
